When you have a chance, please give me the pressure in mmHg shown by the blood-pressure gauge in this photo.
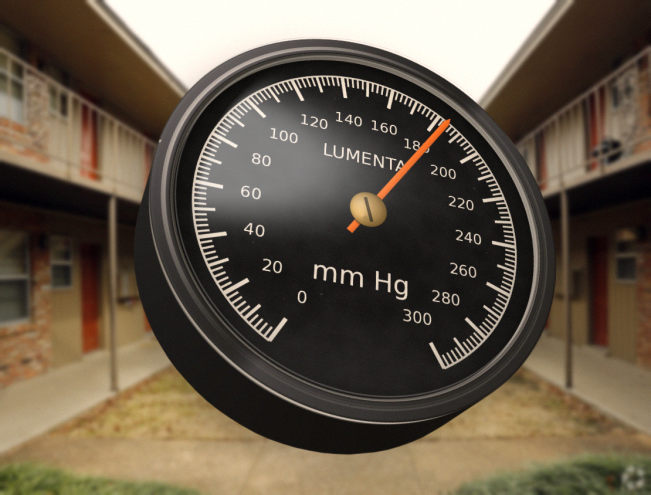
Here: 184 mmHg
